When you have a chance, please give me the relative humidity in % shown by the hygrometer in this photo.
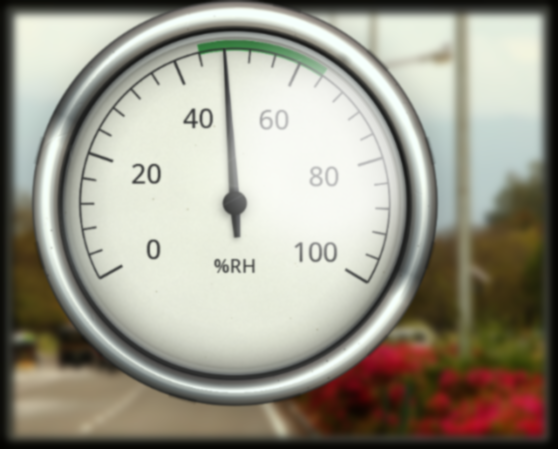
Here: 48 %
